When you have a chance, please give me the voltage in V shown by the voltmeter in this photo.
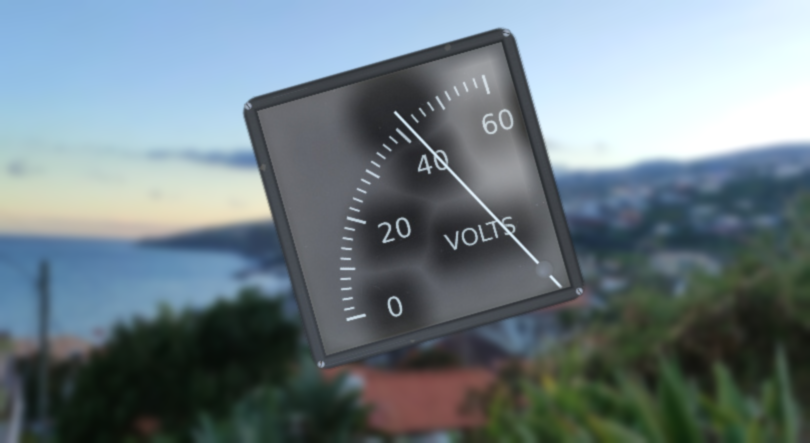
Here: 42 V
